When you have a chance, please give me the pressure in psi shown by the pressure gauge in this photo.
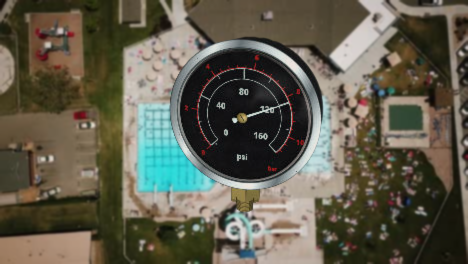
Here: 120 psi
